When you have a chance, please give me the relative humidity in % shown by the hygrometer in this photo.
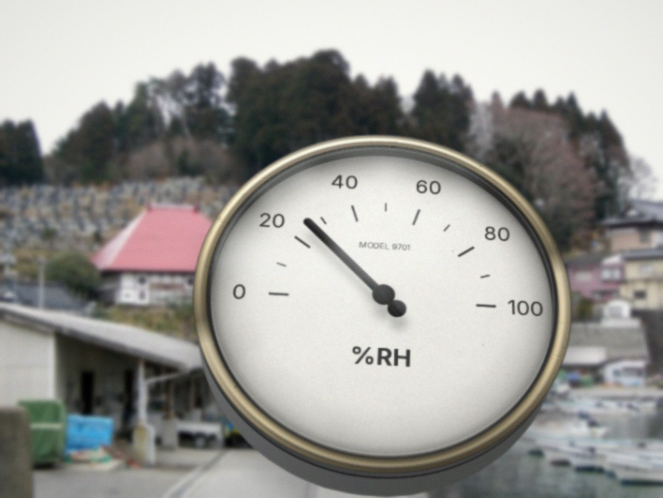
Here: 25 %
